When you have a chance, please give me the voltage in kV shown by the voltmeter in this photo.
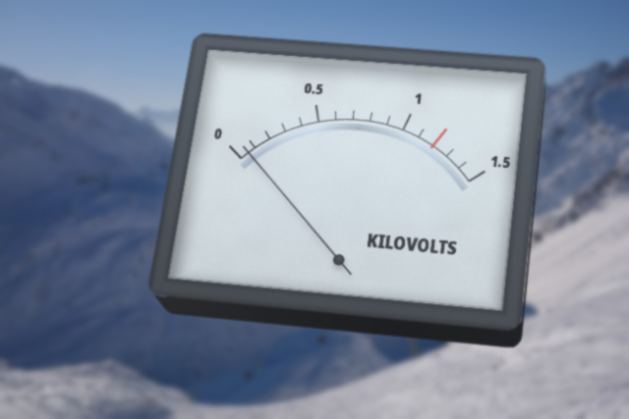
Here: 0.05 kV
